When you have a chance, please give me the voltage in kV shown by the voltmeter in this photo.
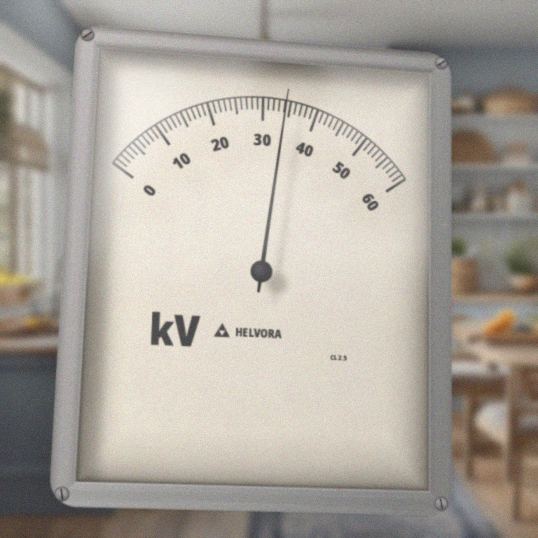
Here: 34 kV
